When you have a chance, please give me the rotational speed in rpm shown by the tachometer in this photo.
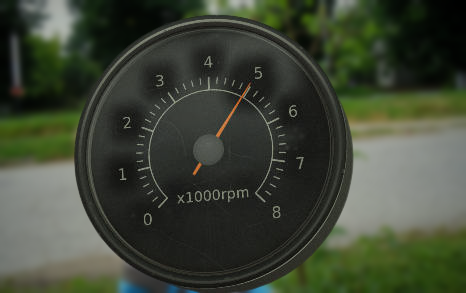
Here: 5000 rpm
